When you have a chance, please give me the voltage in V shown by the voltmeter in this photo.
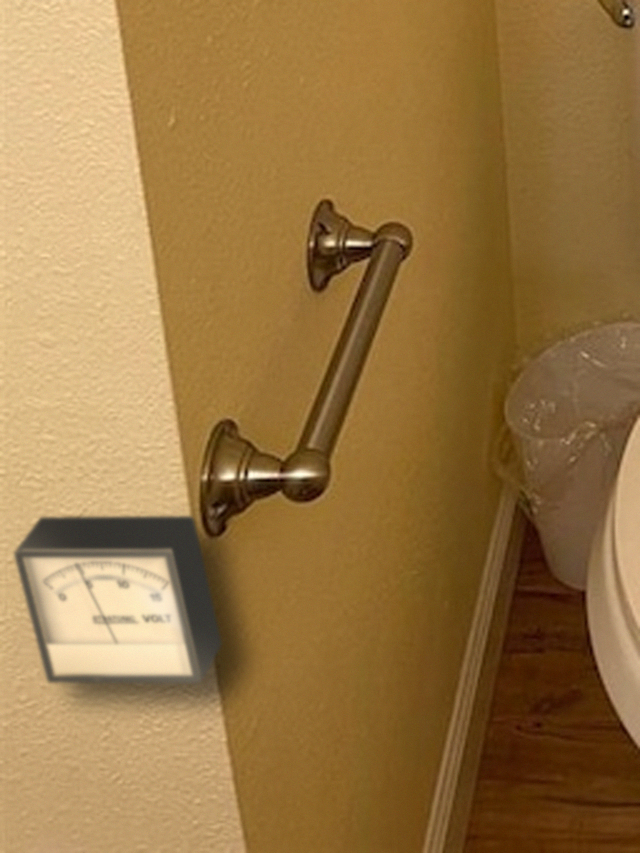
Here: 5 V
